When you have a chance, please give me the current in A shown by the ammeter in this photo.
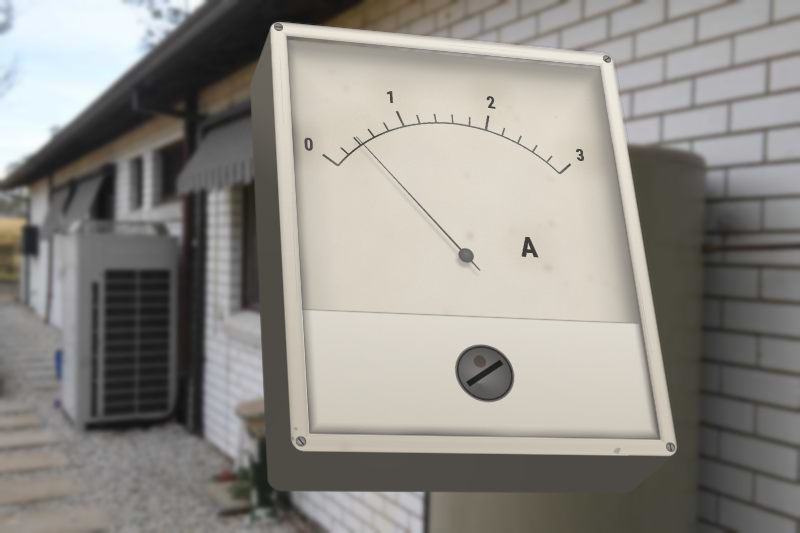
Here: 0.4 A
